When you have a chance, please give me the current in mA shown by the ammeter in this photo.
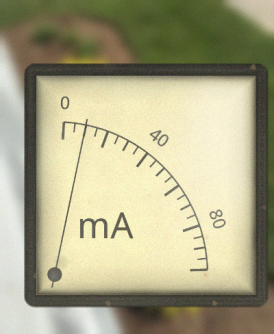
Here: 10 mA
